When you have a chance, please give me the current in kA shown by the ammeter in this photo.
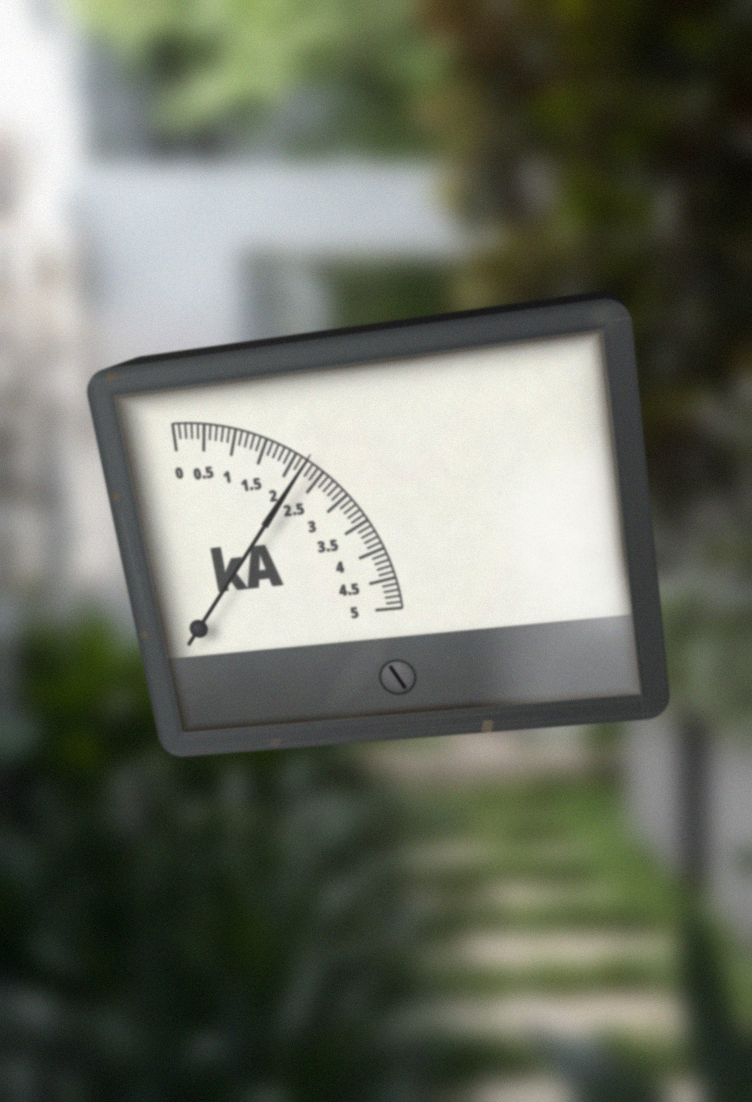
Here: 2.2 kA
